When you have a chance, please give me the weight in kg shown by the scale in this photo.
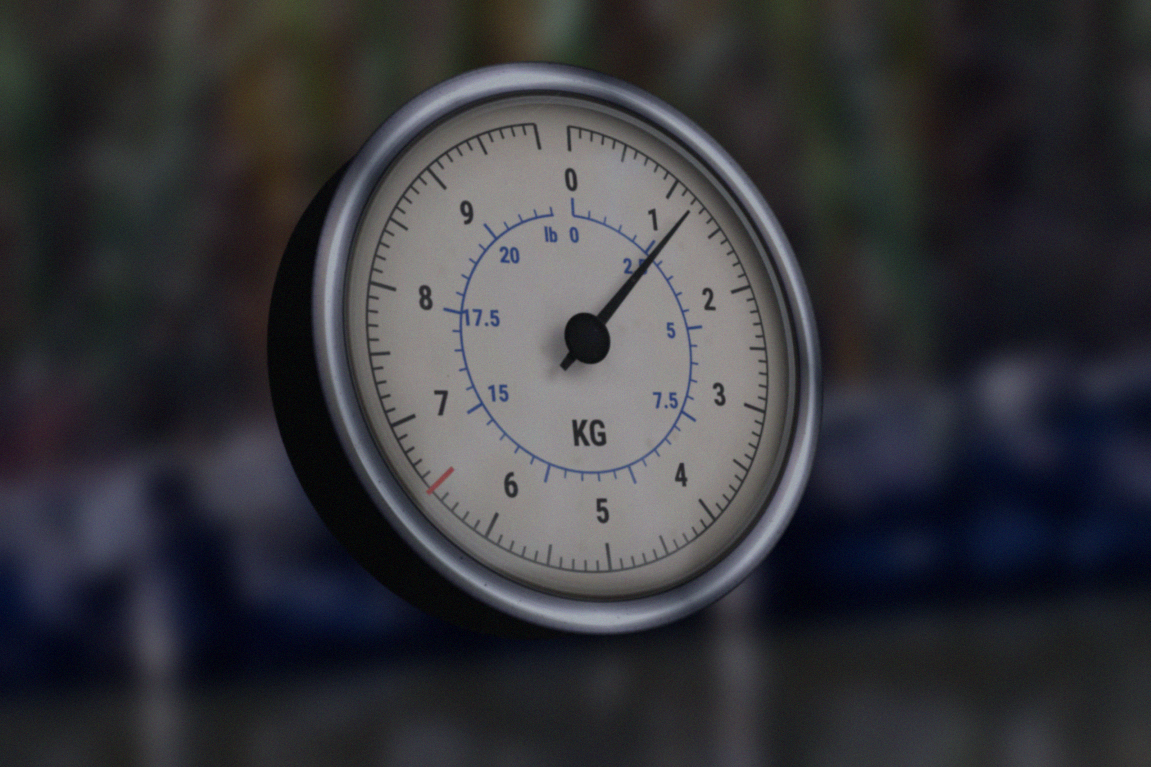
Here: 1.2 kg
